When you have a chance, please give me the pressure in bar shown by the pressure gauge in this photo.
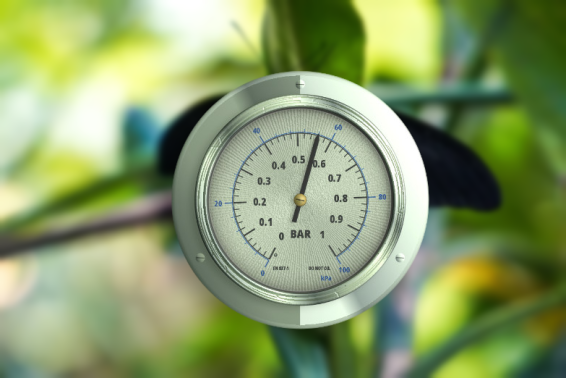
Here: 0.56 bar
